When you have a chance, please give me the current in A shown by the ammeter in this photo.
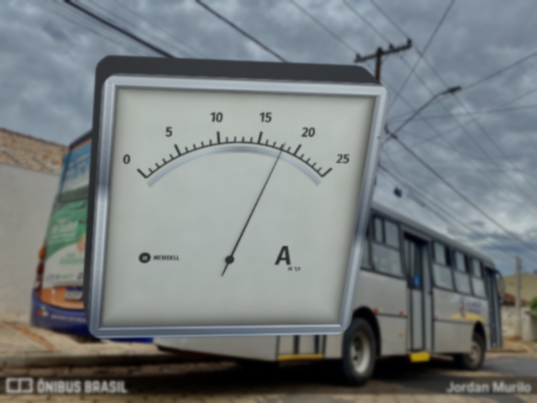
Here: 18 A
